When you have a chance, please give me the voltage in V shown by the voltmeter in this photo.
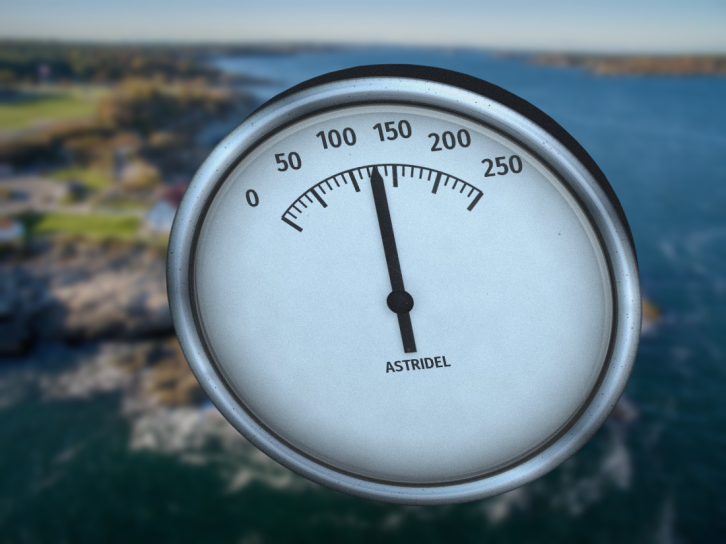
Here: 130 V
